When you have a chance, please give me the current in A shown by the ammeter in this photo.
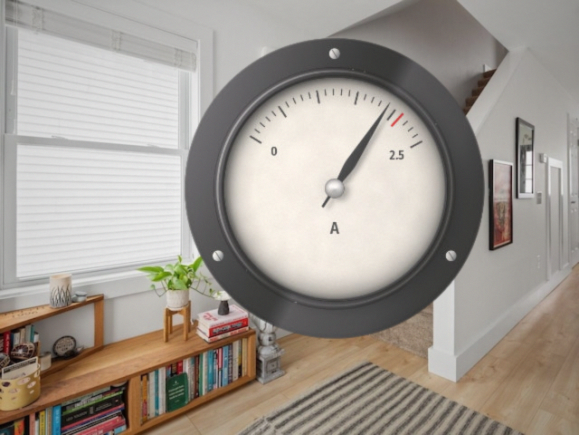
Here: 1.9 A
